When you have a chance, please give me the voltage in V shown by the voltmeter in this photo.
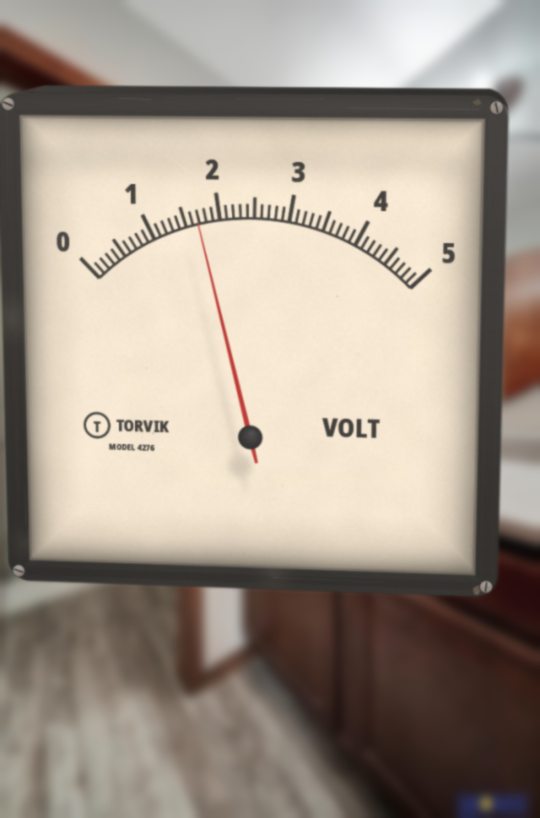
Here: 1.7 V
